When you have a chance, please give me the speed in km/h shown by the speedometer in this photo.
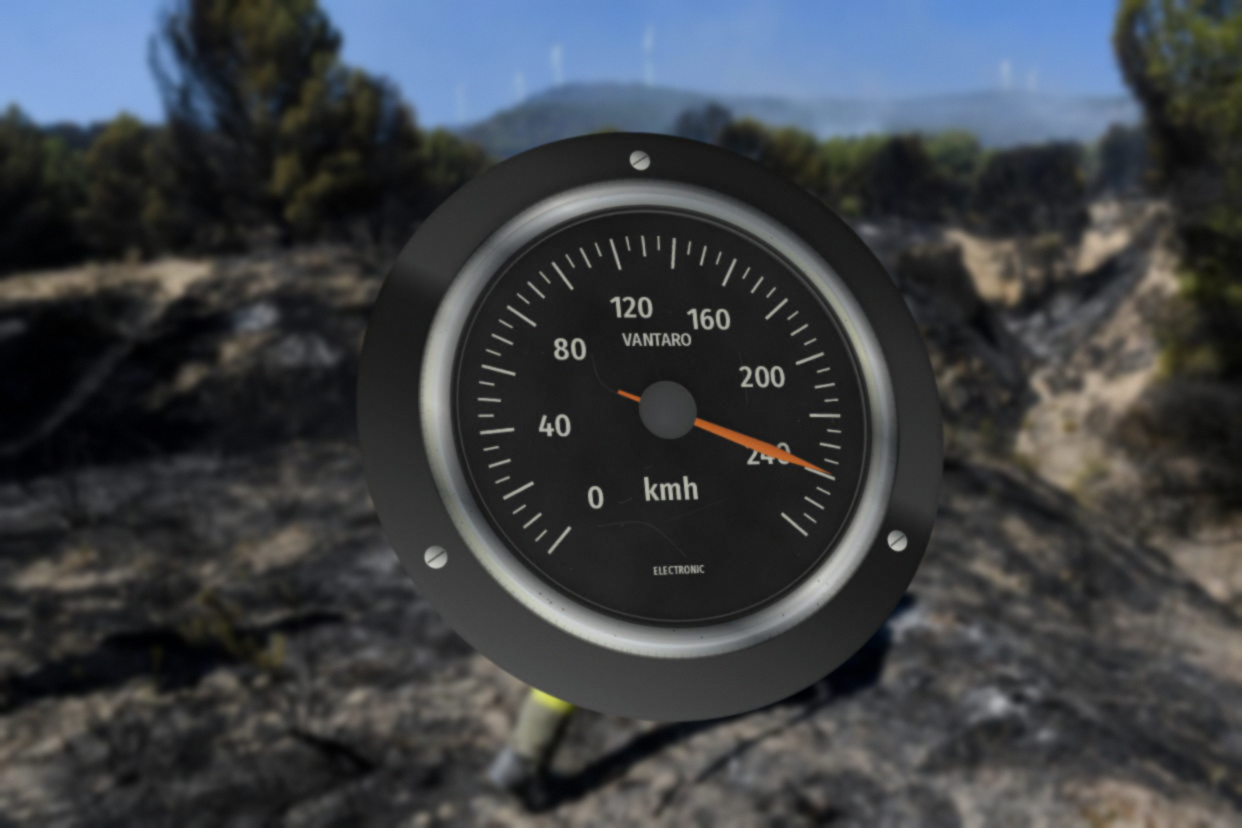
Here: 240 km/h
